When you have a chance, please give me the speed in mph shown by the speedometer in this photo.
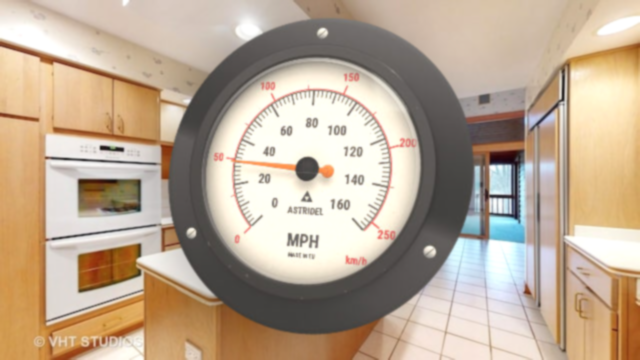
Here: 30 mph
